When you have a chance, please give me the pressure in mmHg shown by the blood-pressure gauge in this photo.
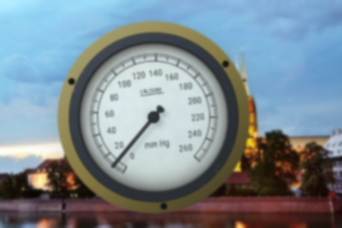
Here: 10 mmHg
